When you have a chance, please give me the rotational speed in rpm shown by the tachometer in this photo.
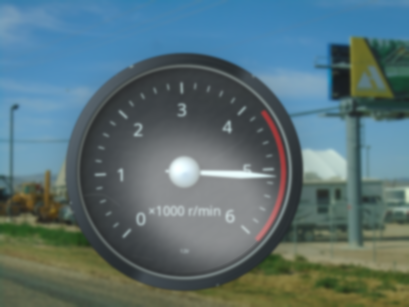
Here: 5100 rpm
